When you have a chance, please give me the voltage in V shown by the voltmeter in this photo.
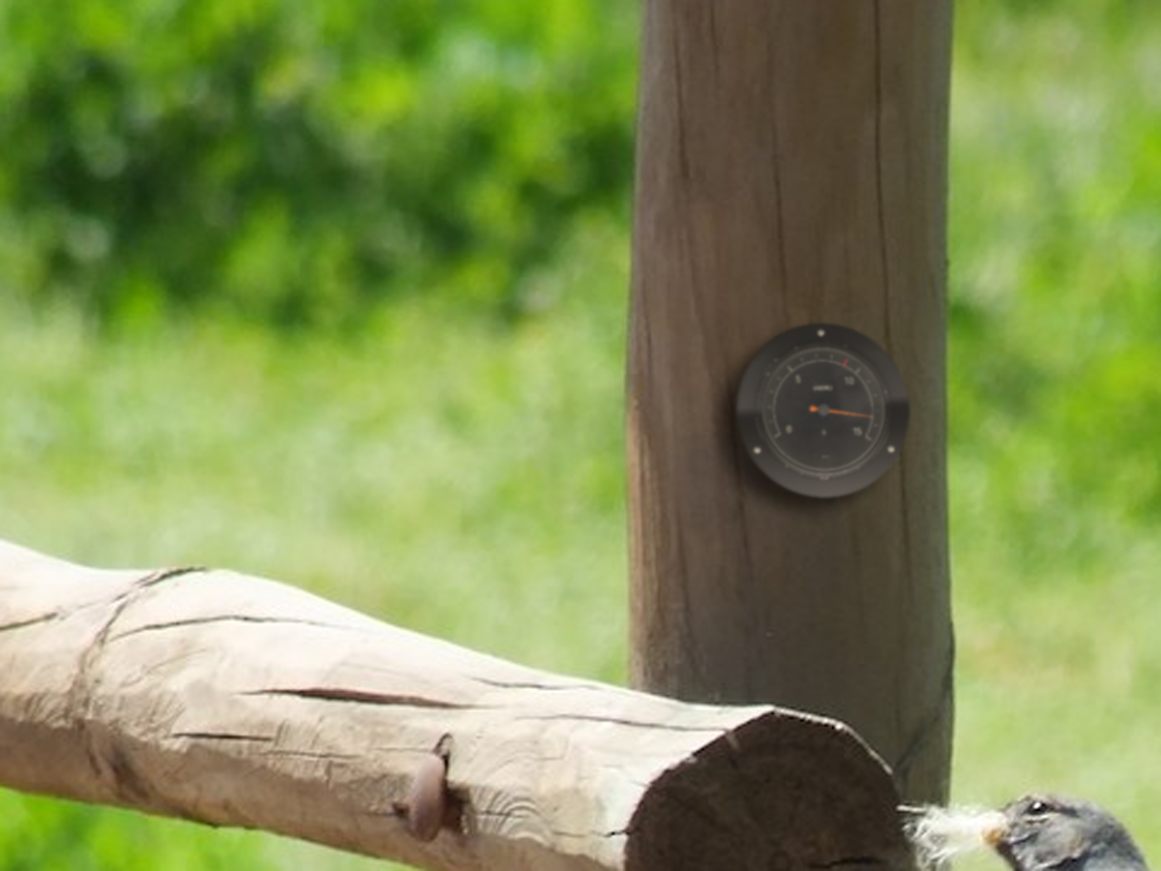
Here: 13.5 V
